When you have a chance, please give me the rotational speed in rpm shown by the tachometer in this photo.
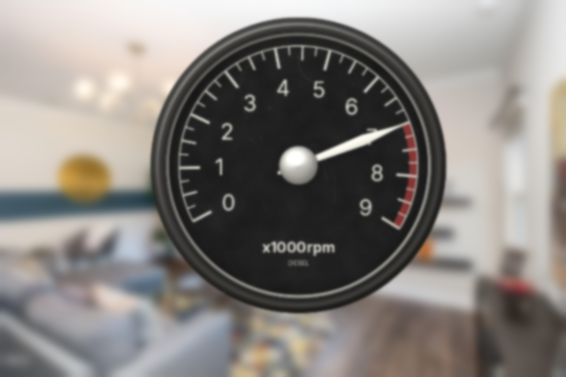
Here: 7000 rpm
